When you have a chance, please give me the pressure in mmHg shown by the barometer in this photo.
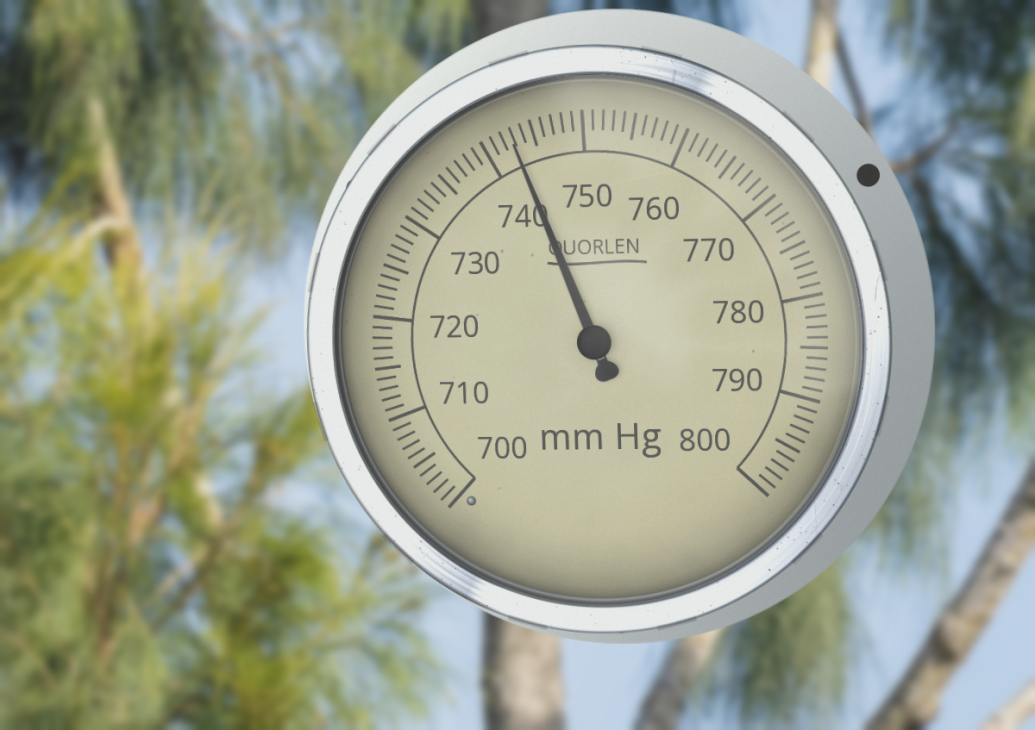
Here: 743 mmHg
